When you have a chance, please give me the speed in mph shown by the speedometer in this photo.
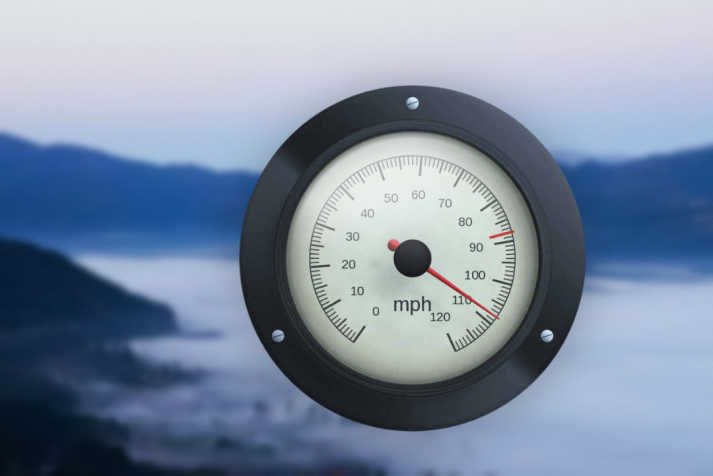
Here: 108 mph
